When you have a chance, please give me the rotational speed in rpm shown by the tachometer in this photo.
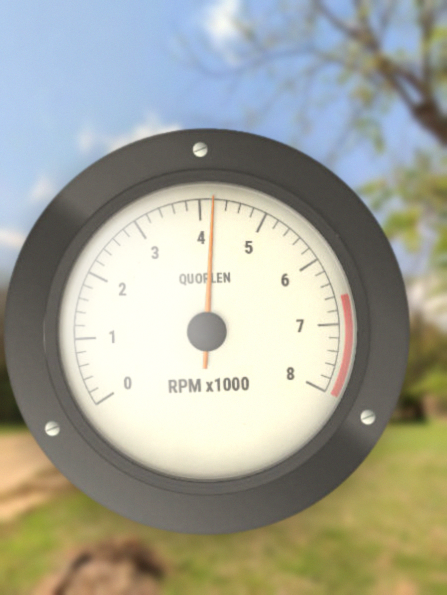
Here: 4200 rpm
